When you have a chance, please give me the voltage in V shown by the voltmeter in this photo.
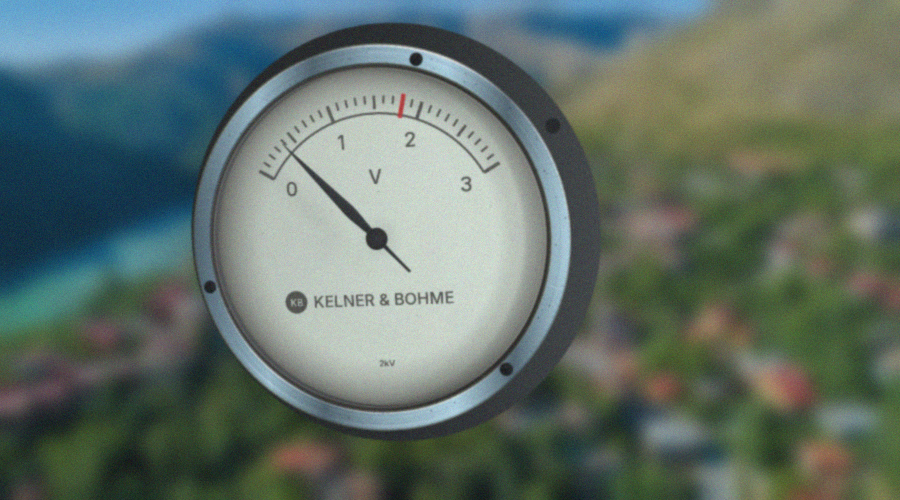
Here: 0.4 V
